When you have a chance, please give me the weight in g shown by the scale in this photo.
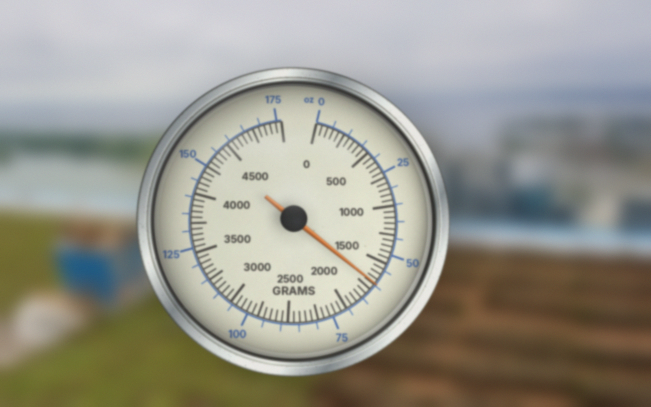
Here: 1700 g
